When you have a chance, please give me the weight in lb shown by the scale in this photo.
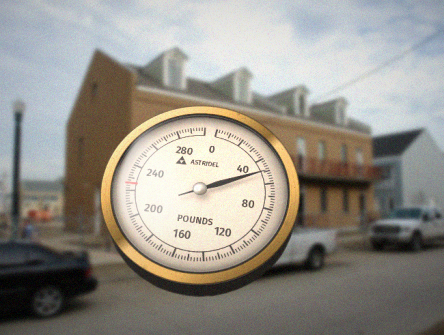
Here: 50 lb
